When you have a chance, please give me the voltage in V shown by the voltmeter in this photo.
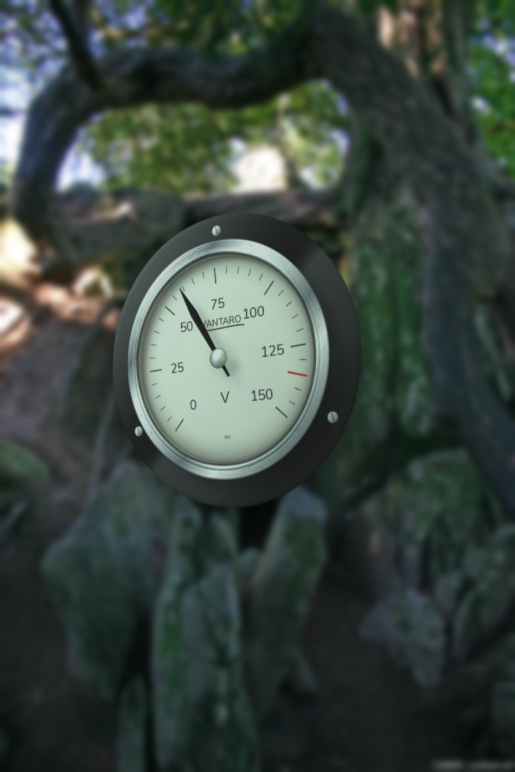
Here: 60 V
